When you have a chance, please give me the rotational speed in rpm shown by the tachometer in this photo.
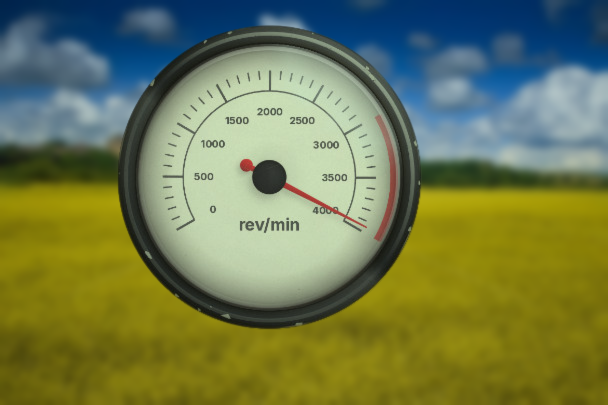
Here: 3950 rpm
